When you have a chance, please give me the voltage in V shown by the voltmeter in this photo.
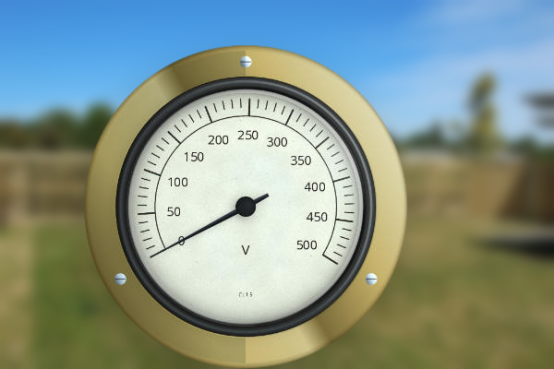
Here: 0 V
